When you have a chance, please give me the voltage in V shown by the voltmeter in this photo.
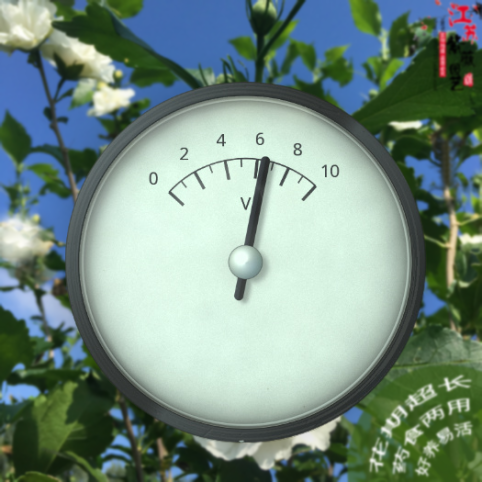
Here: 6.5 V
